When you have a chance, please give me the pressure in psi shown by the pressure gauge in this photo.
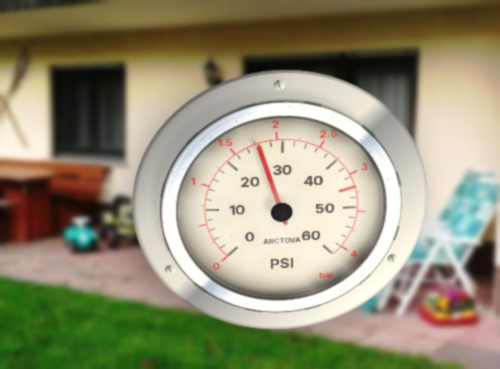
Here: 26 psi
